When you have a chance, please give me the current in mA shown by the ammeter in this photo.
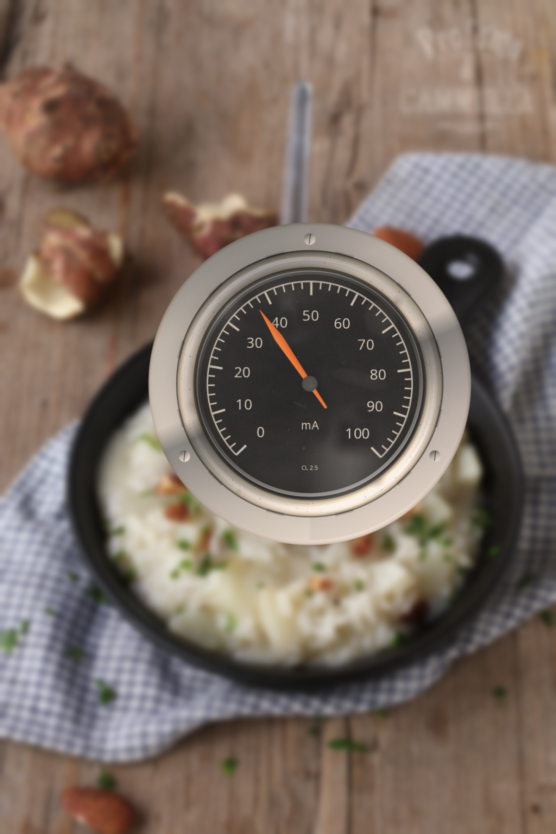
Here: 37 mA
